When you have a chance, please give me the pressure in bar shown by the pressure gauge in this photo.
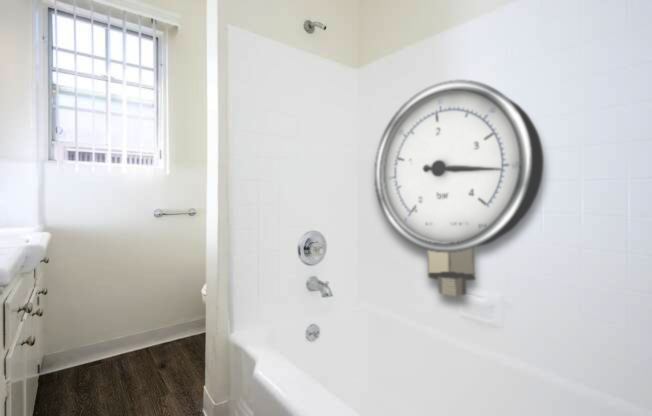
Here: 3.5 bar
